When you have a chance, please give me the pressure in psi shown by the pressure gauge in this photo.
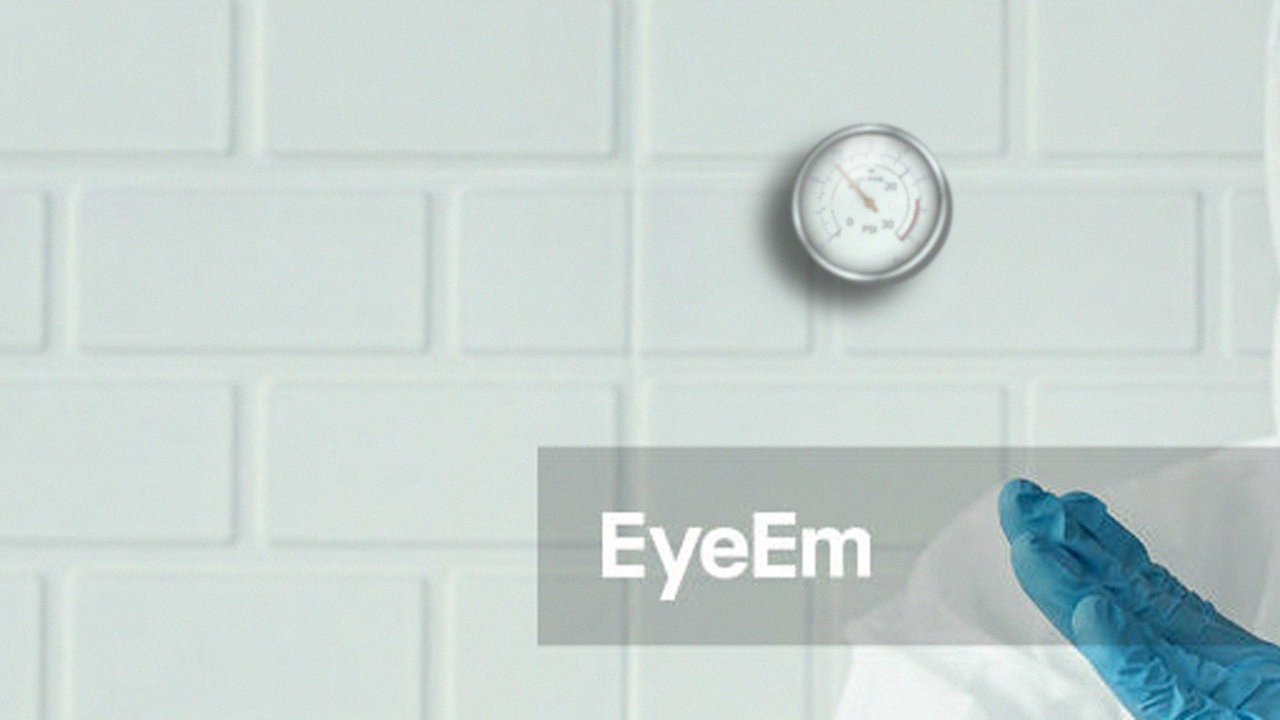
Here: 10 psi
